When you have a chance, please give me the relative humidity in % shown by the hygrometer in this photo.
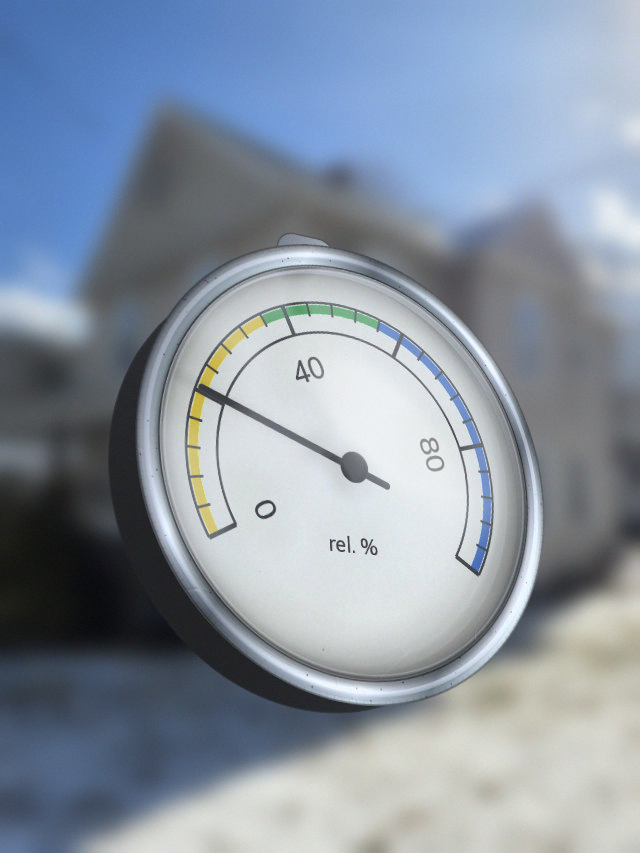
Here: 20 %
